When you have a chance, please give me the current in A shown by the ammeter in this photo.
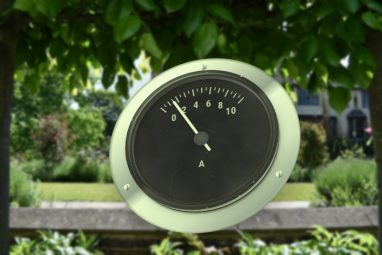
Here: 1.5 A
